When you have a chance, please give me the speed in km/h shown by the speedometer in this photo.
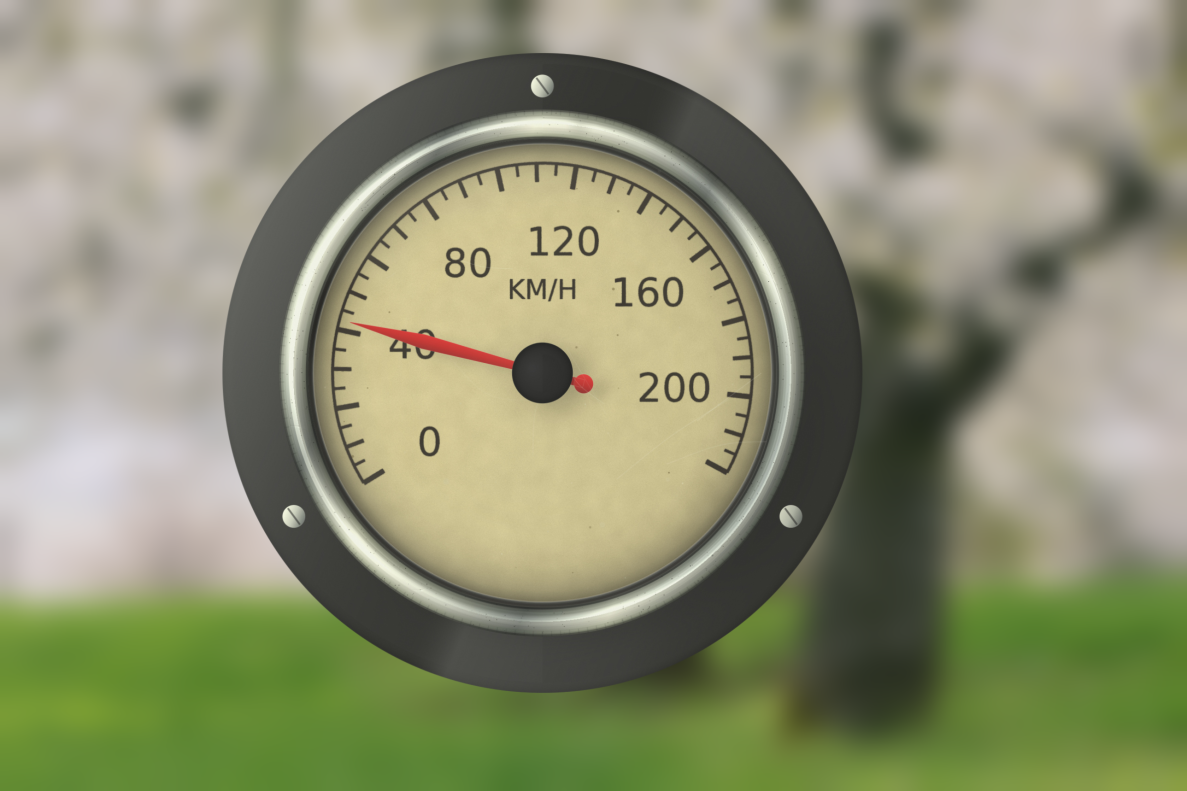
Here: 42.5 km/h
